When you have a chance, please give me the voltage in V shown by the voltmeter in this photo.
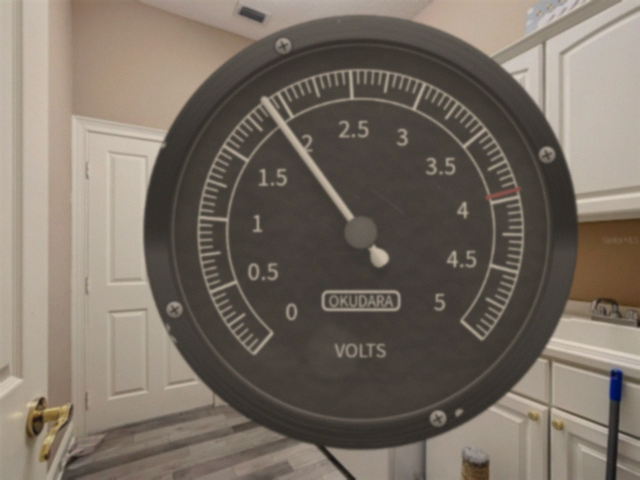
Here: 1.9 V
